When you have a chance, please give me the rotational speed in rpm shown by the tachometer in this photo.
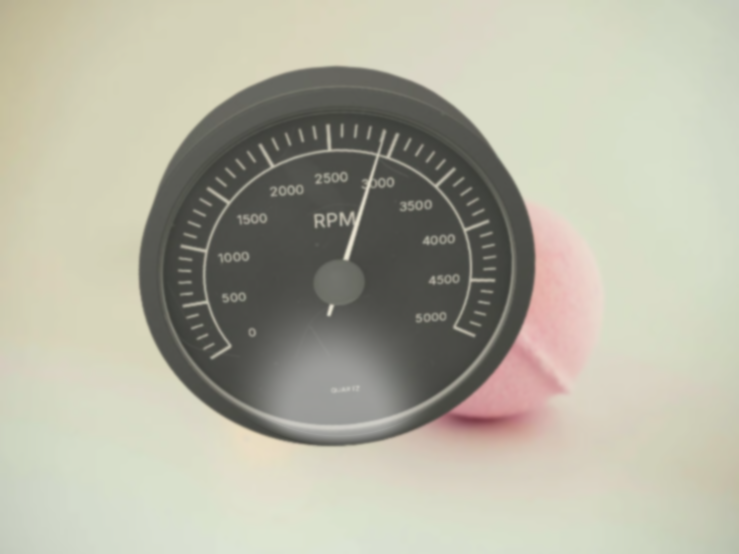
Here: 2900 rpm
